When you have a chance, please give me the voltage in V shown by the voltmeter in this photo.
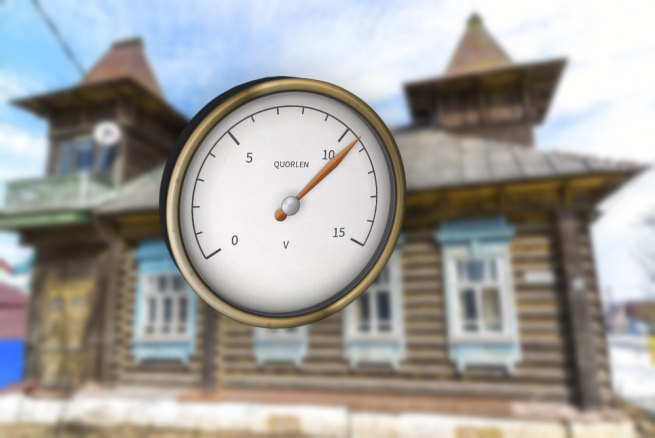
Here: 10.5 V
